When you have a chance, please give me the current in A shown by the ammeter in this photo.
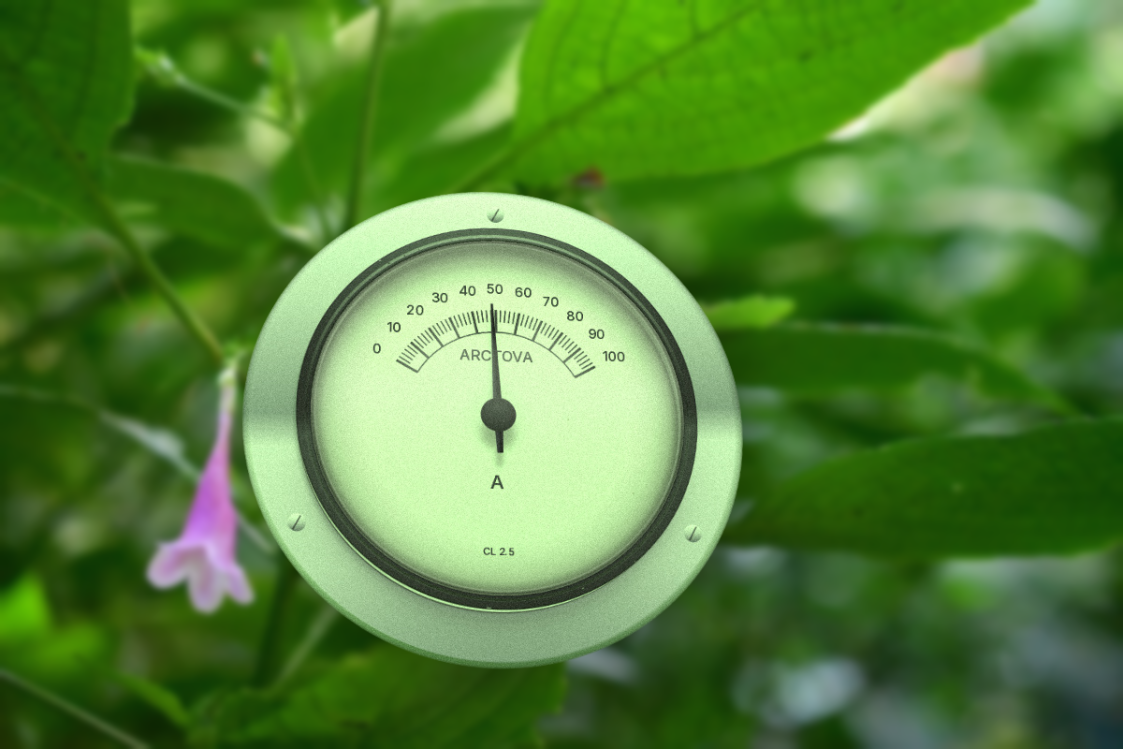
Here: 48 A
